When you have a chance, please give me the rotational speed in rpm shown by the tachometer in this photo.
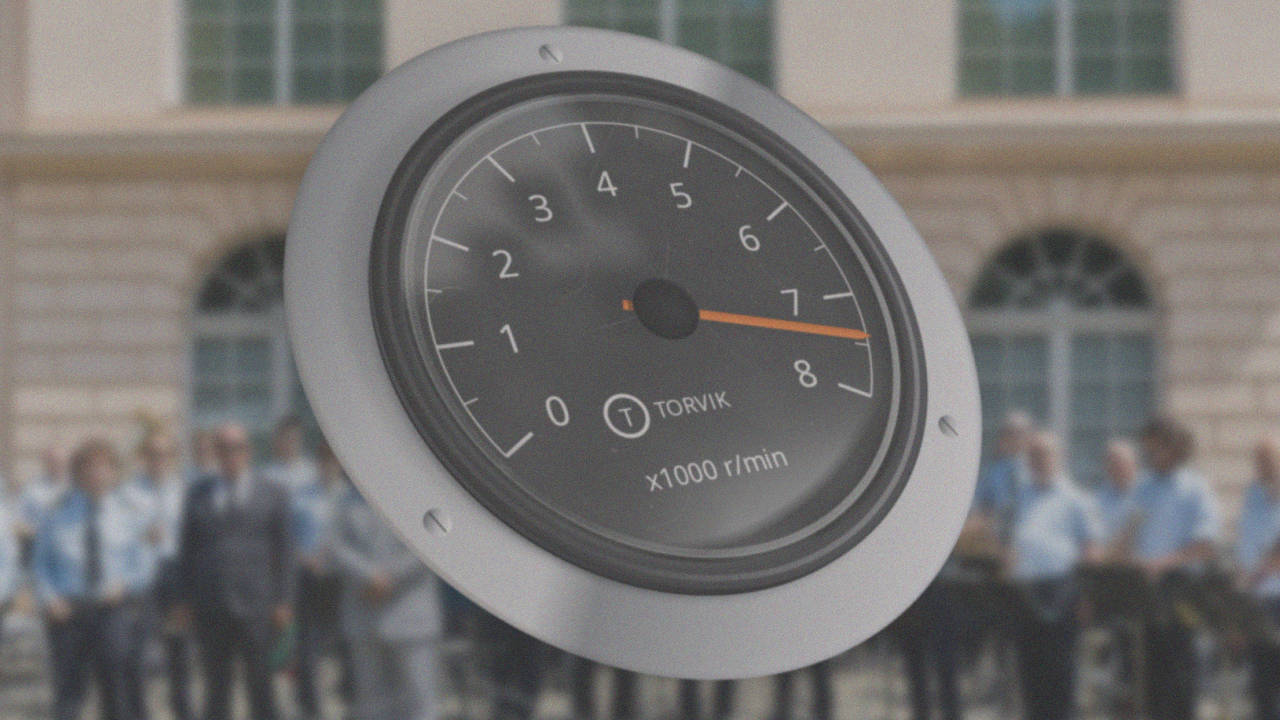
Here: 7500 rpm
